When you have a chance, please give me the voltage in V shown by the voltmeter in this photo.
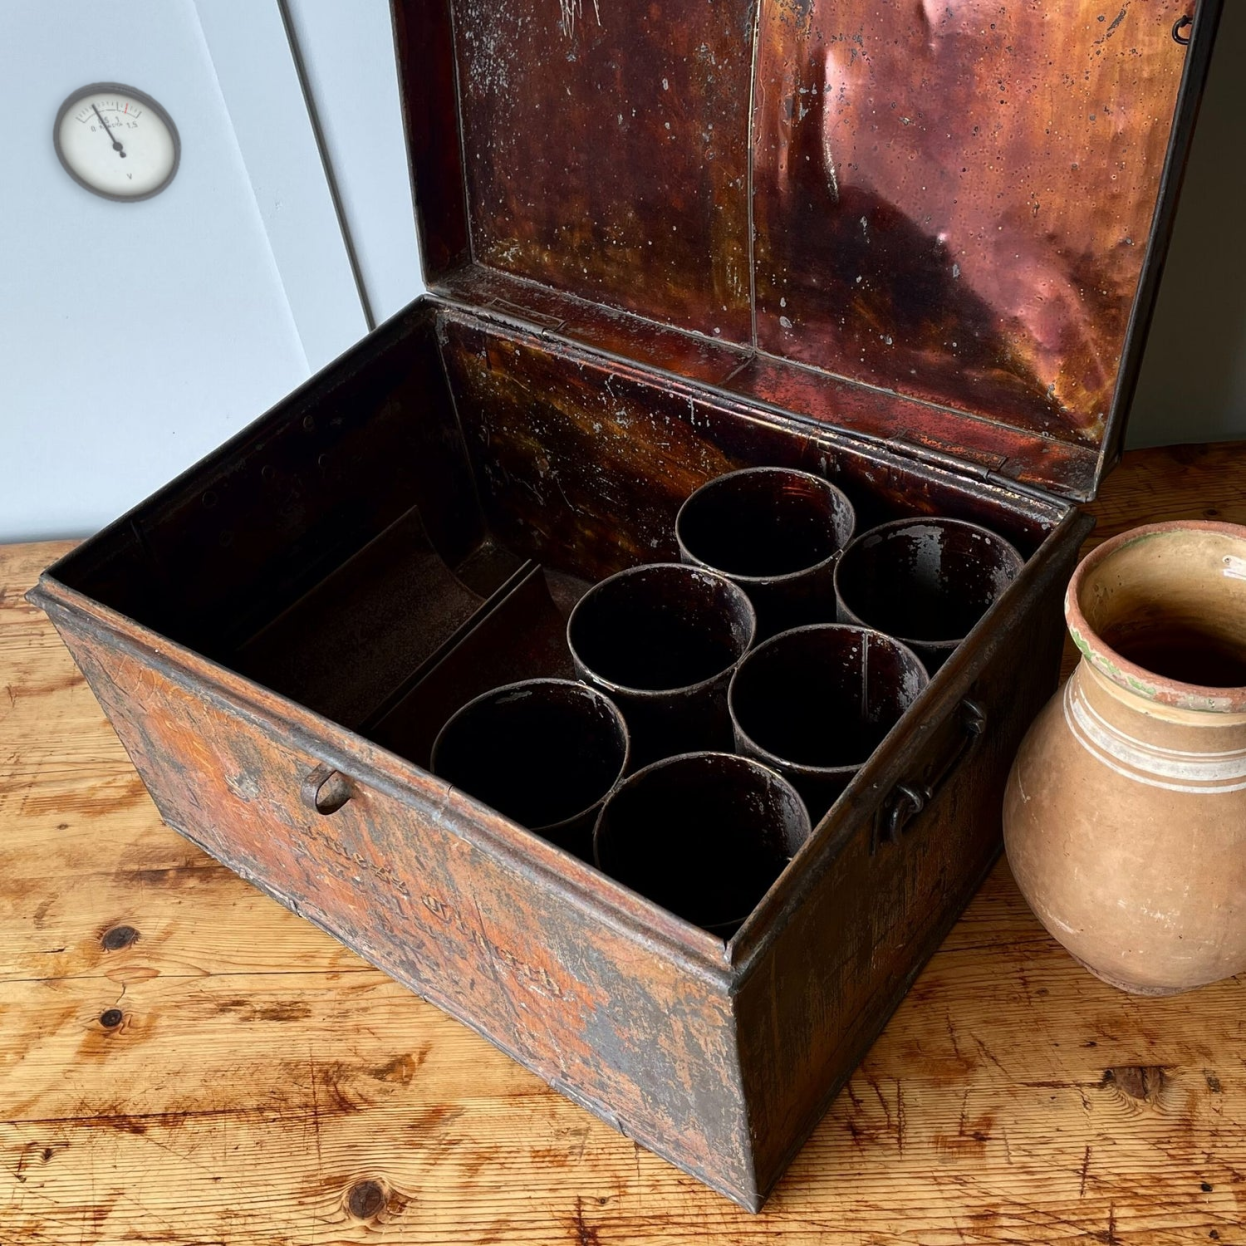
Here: 0.5 V
